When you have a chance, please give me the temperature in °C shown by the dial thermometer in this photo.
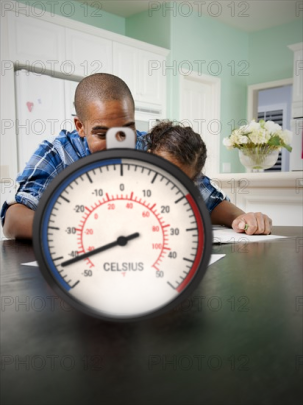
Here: -42 °C
